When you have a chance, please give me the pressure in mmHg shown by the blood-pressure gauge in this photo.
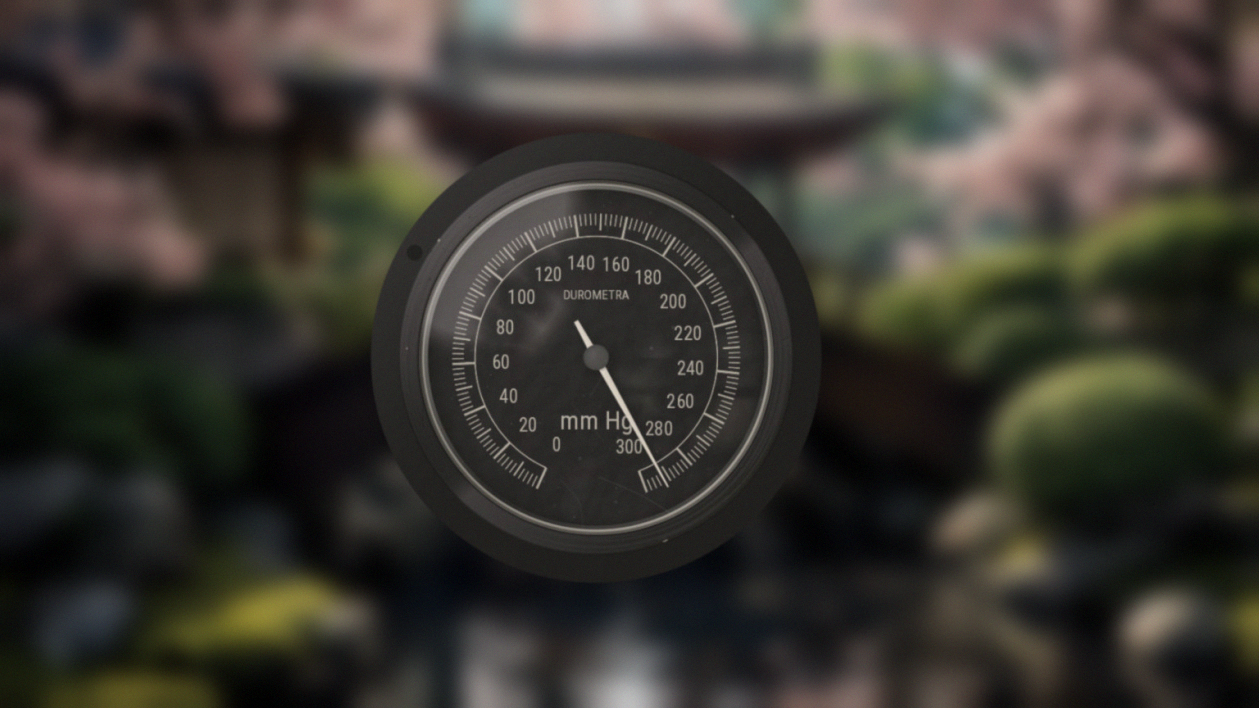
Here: 292 mmHg
